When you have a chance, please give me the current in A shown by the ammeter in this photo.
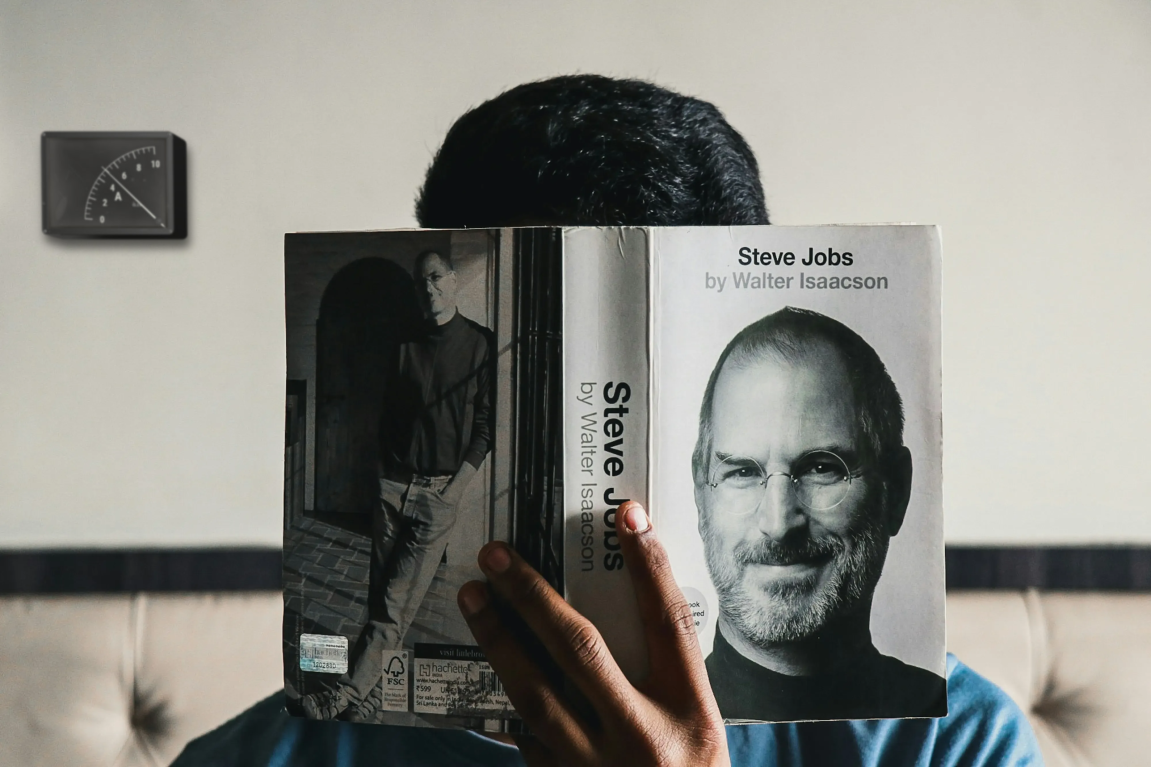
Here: 5 A
